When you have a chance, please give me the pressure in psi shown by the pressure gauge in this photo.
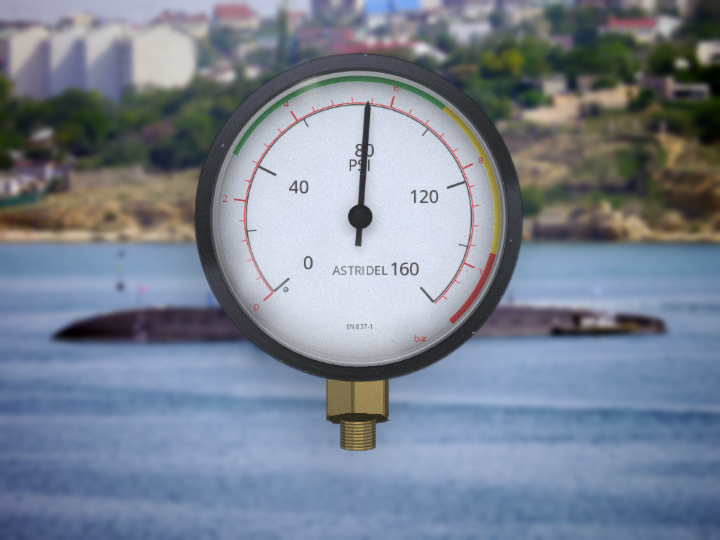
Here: 80 psi
